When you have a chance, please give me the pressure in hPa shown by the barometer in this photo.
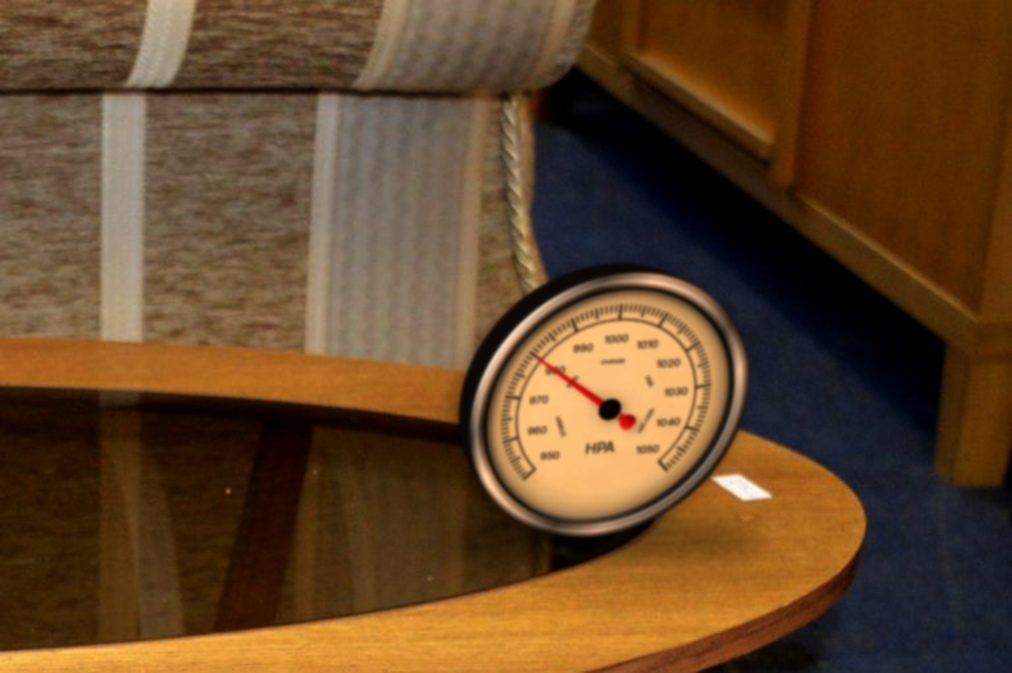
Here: 980 hPa
